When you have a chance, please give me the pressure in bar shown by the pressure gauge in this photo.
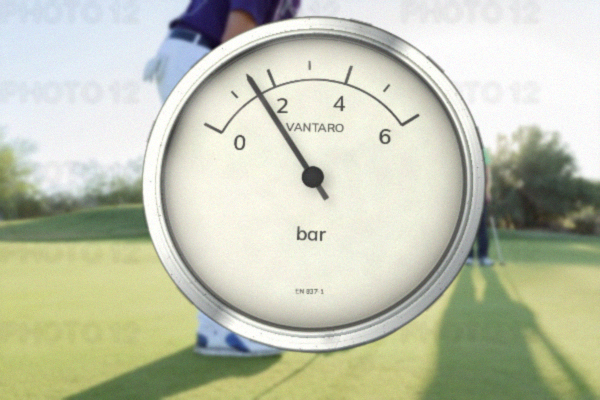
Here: 1.5 bar
